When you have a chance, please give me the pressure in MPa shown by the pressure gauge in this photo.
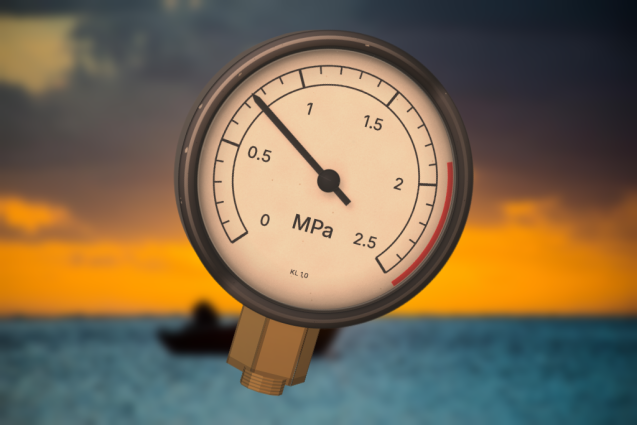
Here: 0.75 MPa
